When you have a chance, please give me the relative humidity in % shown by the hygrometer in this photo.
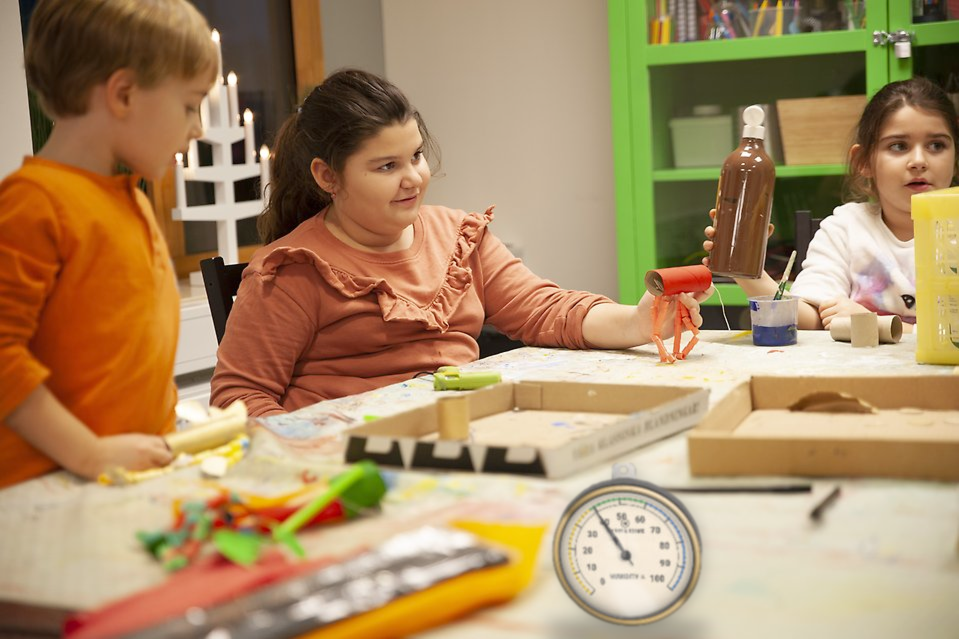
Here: 40 %
